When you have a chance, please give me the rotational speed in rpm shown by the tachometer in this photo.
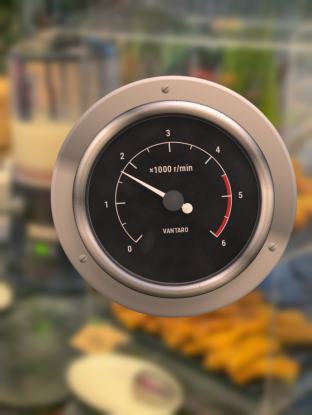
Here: 1750 rpm
